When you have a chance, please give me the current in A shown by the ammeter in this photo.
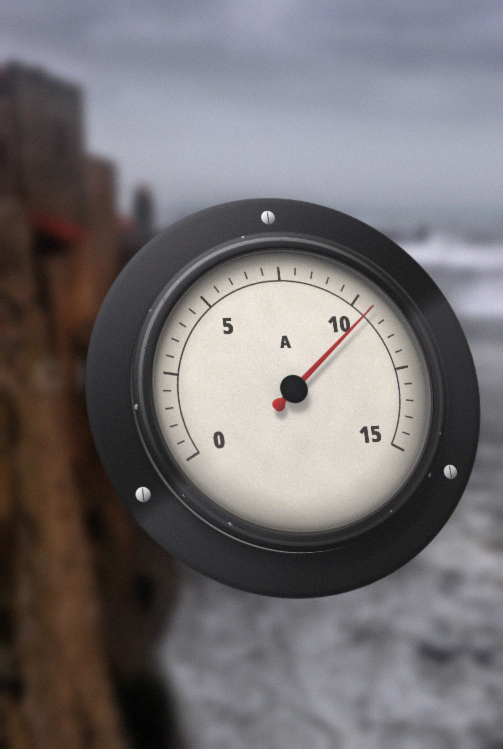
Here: 10.5 A
